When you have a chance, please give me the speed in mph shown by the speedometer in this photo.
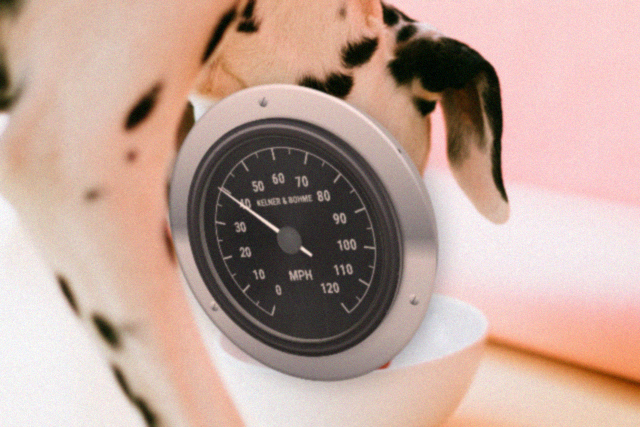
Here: 40 mph
